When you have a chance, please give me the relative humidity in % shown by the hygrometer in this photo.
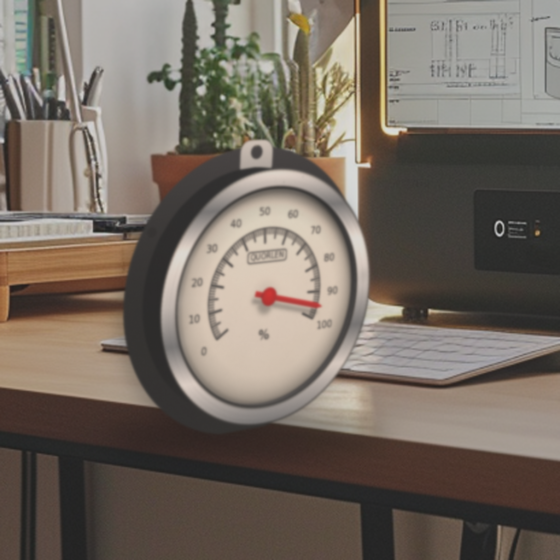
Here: 95 %
